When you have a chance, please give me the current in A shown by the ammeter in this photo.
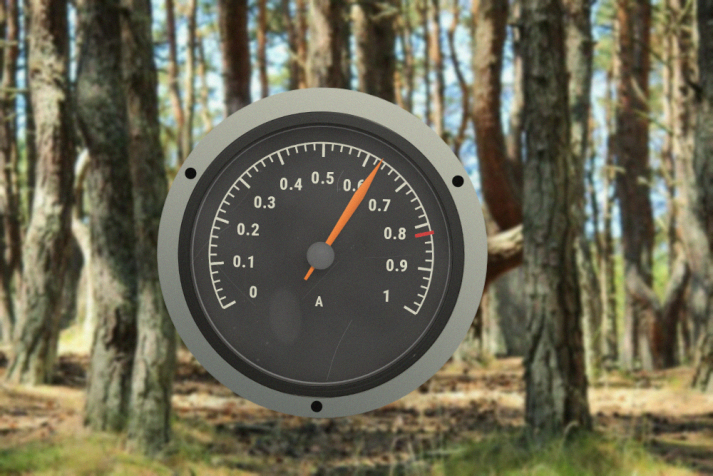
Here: 0.63 A
